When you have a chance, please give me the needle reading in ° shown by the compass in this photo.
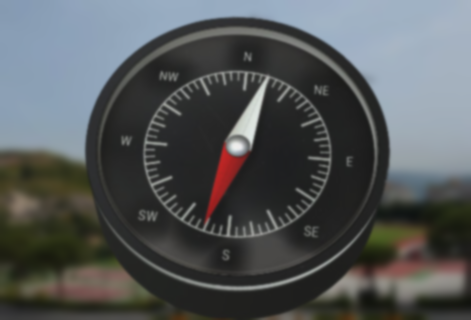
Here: 195 °
